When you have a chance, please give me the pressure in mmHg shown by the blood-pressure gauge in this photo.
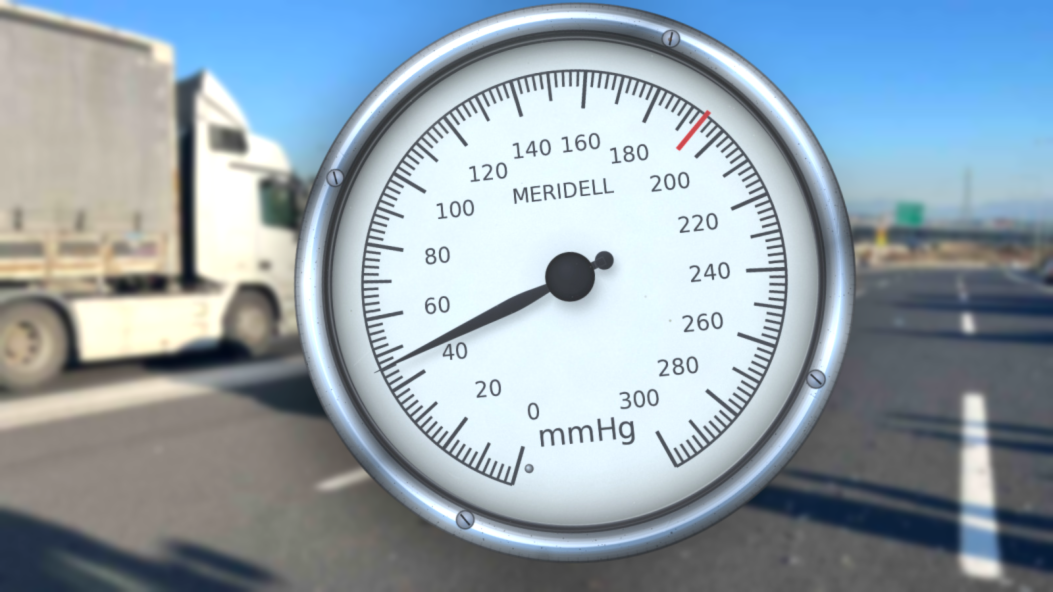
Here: 46 mmHg
